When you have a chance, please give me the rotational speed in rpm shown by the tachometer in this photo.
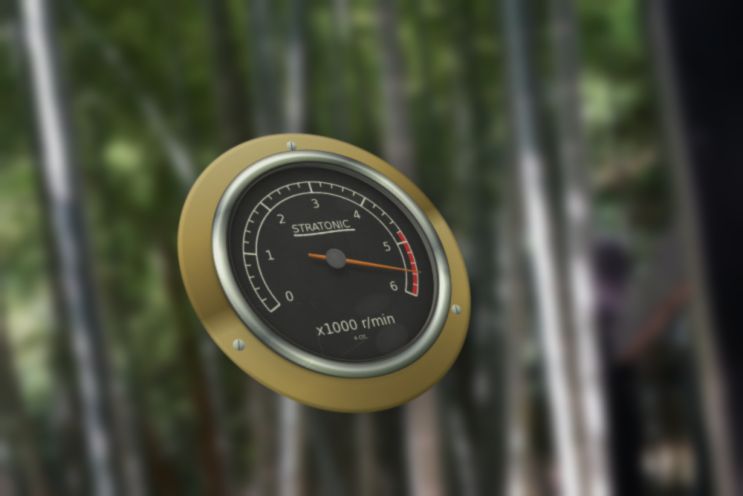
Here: 5600 rpm
